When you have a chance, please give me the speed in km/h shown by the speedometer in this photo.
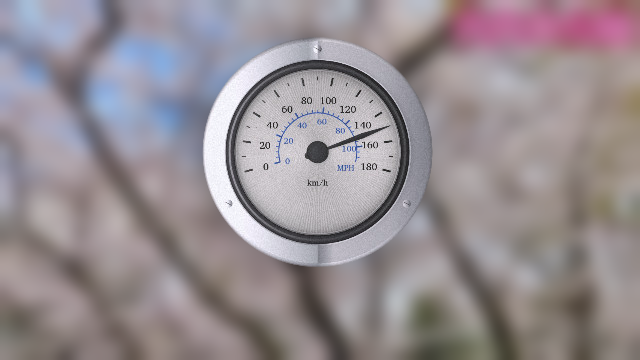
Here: 150 km/h
